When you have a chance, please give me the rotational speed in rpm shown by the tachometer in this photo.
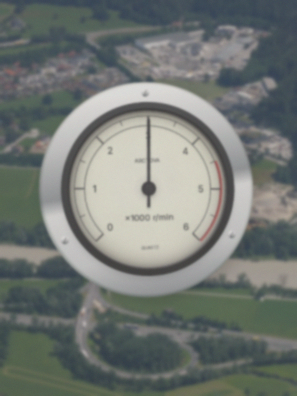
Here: 3000 rpm
